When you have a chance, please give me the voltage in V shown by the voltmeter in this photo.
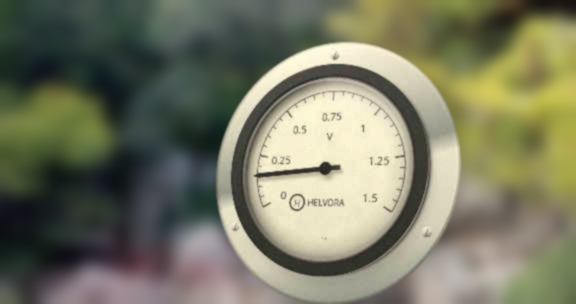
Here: 0.15 V
